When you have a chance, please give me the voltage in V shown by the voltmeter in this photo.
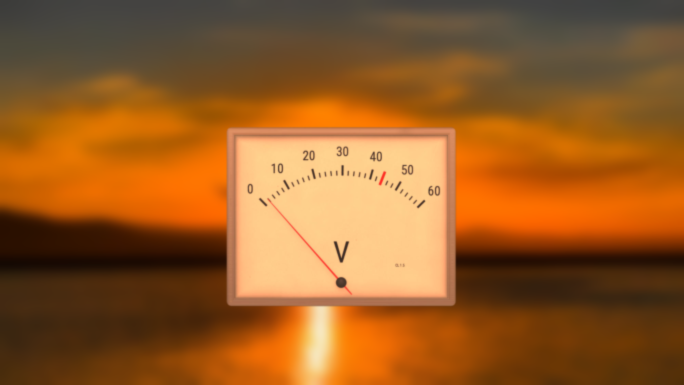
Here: 2 V
